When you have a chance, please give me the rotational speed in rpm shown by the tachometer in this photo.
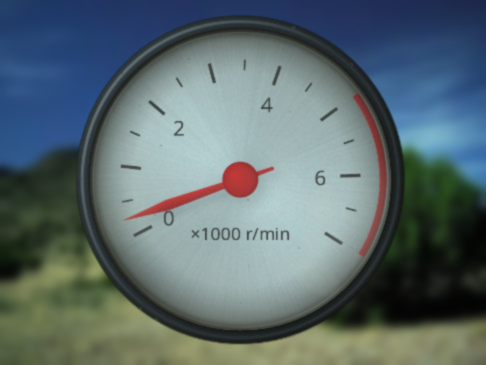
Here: 250 rpm
